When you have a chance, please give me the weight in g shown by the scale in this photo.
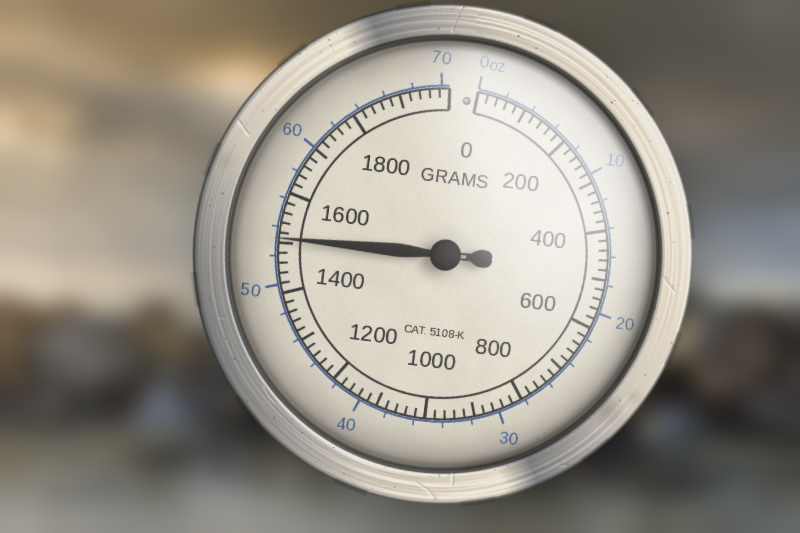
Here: 1510 g
